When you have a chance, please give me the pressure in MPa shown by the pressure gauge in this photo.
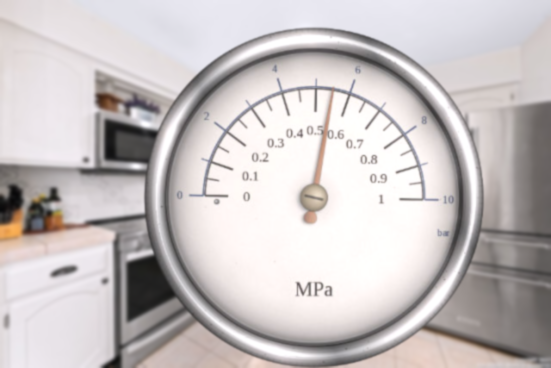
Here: 0.55 MPa
